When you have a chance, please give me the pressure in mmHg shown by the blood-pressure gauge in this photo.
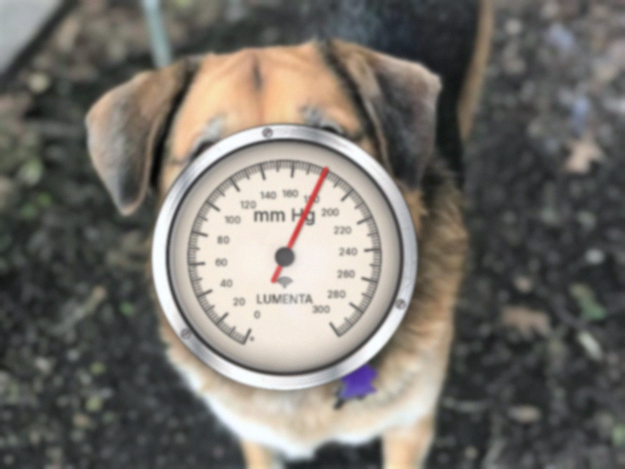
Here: 180 mmHg
